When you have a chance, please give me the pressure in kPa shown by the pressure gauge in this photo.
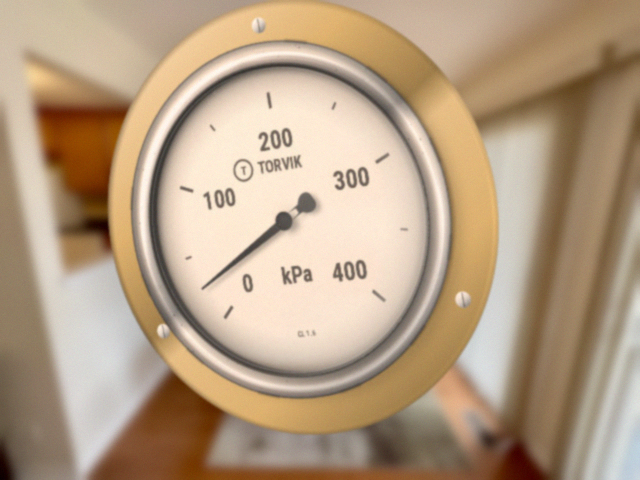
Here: 25 kPa
